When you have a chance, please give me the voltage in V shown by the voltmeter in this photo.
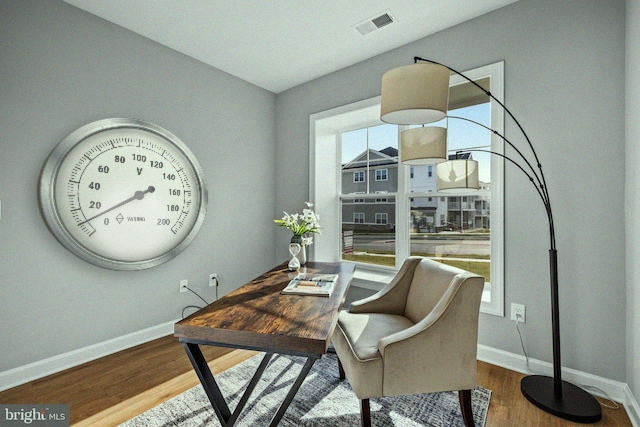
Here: 10 V
